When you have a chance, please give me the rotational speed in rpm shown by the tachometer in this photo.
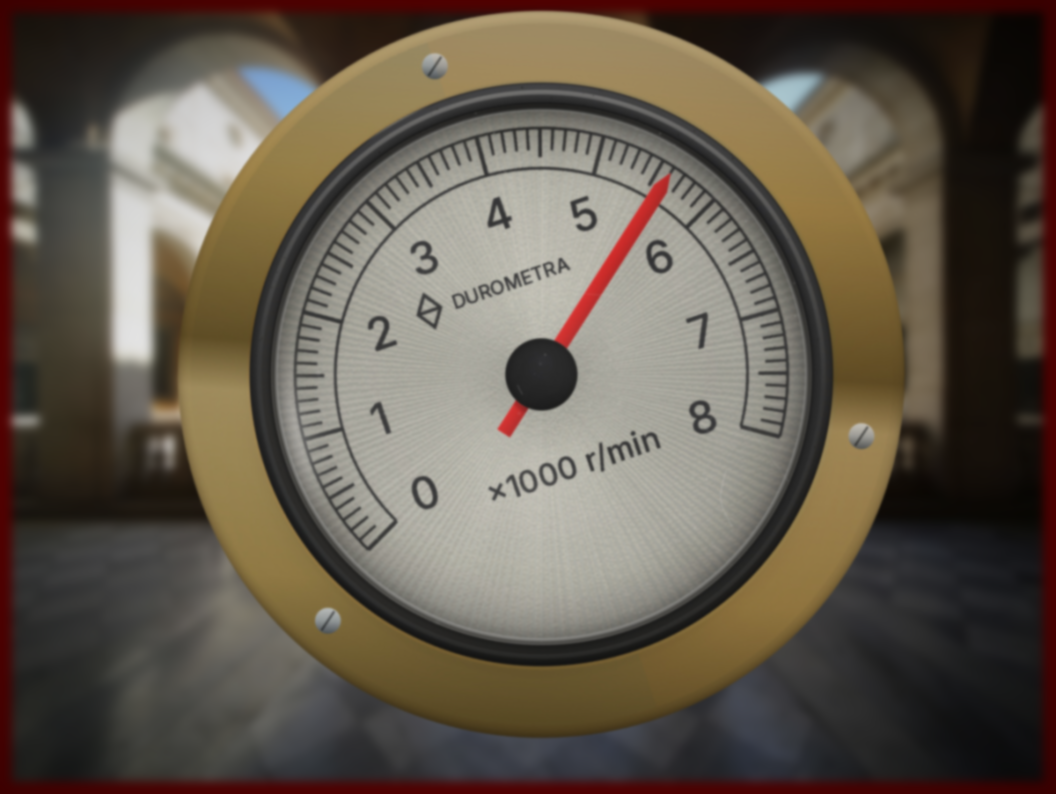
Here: 5600 rpm
